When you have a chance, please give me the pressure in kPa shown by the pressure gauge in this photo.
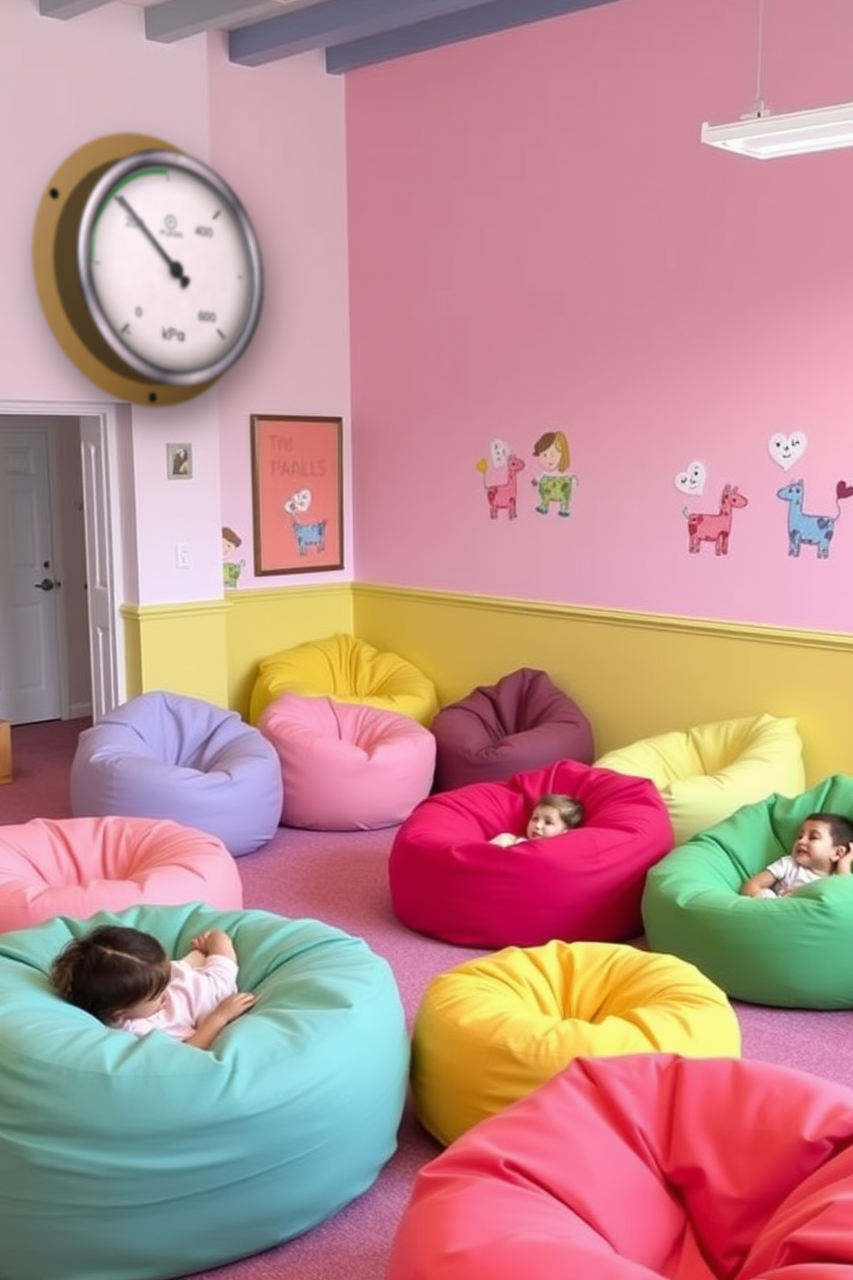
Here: 200 kPa
